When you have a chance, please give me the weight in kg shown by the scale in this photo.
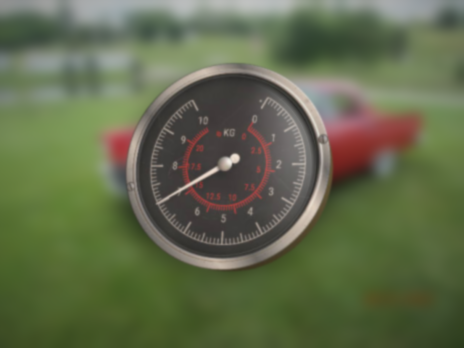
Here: 7 kg
